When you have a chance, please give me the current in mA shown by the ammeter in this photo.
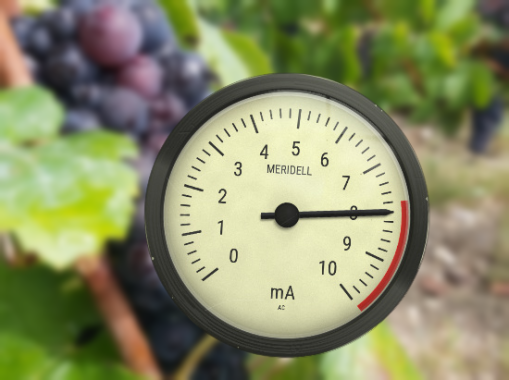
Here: 8 mA
